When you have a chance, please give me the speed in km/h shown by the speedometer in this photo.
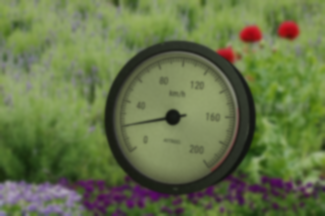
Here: 20 km/h
